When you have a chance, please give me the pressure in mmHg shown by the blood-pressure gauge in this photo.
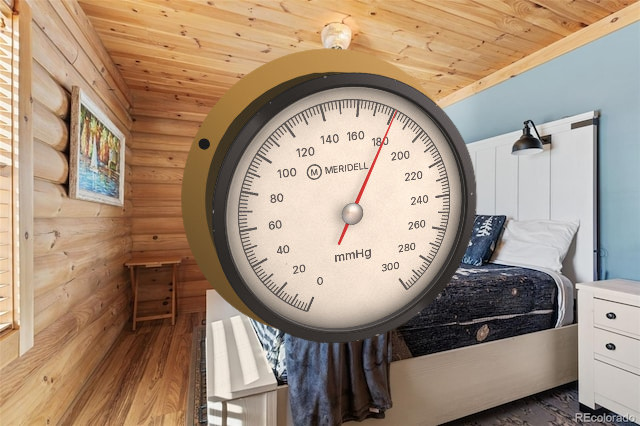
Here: 180 mmHg
